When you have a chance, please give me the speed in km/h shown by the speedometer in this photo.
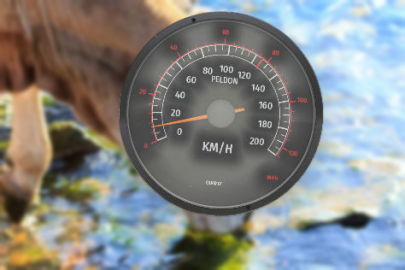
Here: 10 km/h
